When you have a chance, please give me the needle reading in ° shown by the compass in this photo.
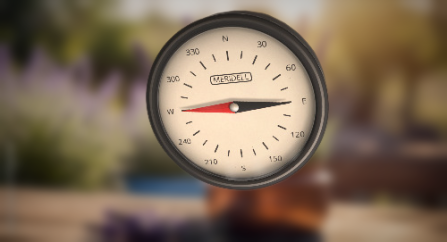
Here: 270 °
